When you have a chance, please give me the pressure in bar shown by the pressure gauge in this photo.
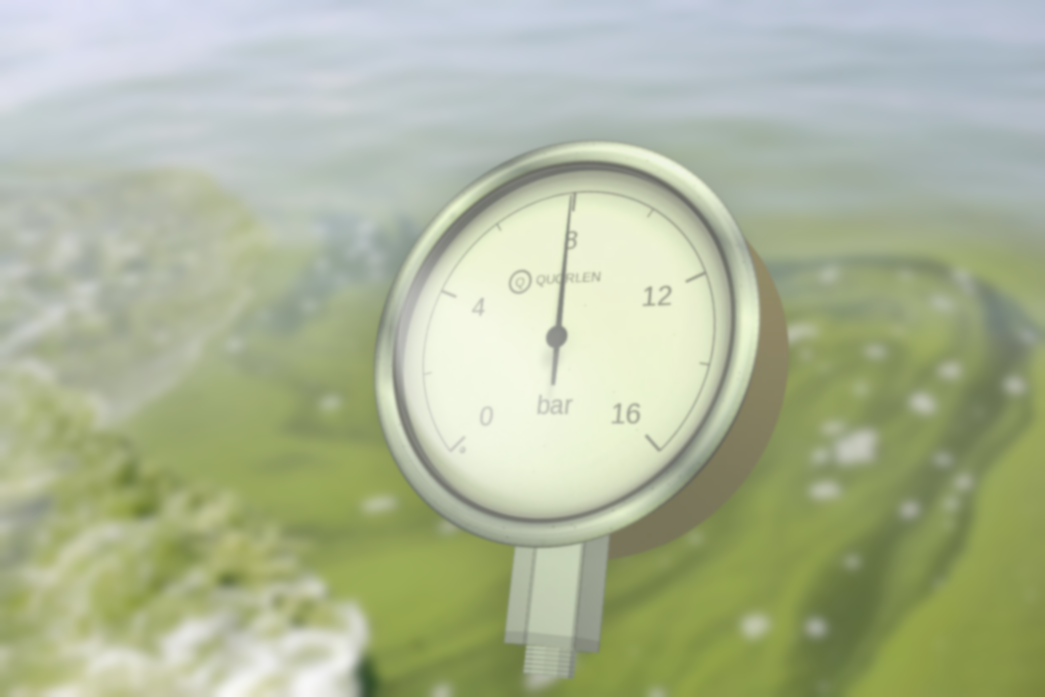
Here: 8 bar
